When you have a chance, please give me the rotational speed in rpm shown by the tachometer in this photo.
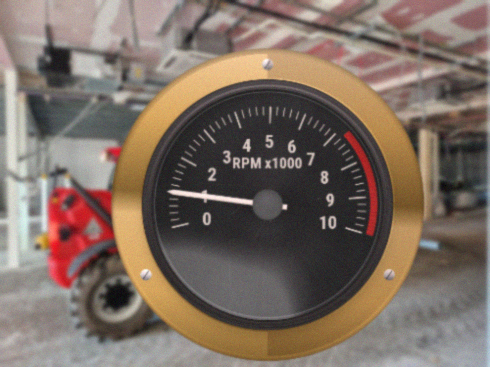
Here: 1000 rpm
